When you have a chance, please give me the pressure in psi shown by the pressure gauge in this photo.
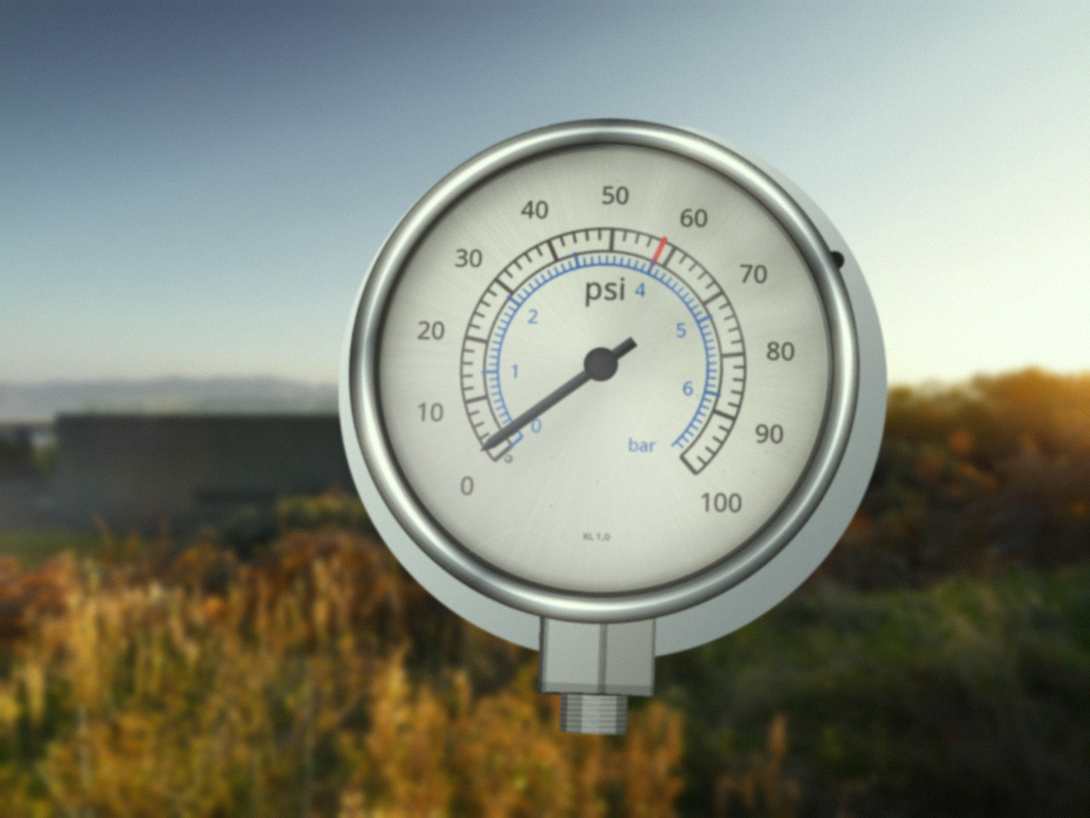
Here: 2 psi
